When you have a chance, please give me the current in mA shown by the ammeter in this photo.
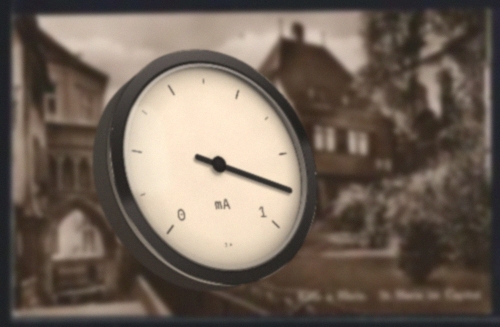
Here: 0.9 mA
